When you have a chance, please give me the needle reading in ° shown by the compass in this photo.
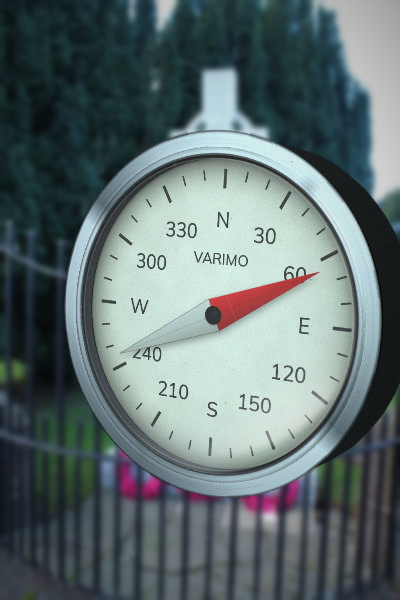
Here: 65 °
